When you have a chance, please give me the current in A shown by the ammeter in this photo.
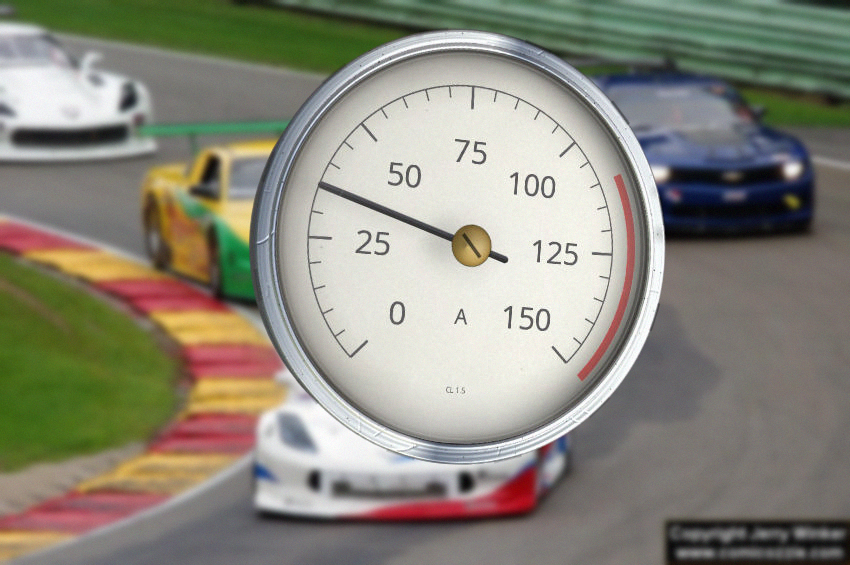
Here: 35 A
